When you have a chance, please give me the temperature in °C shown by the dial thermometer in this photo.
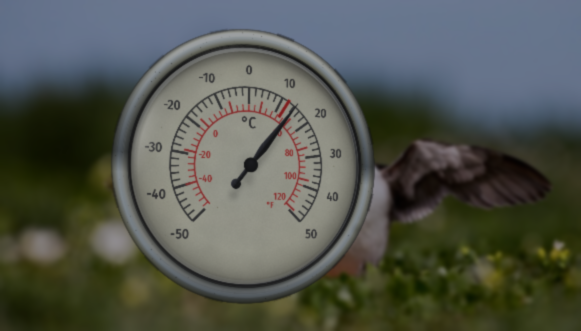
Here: 14 °C
